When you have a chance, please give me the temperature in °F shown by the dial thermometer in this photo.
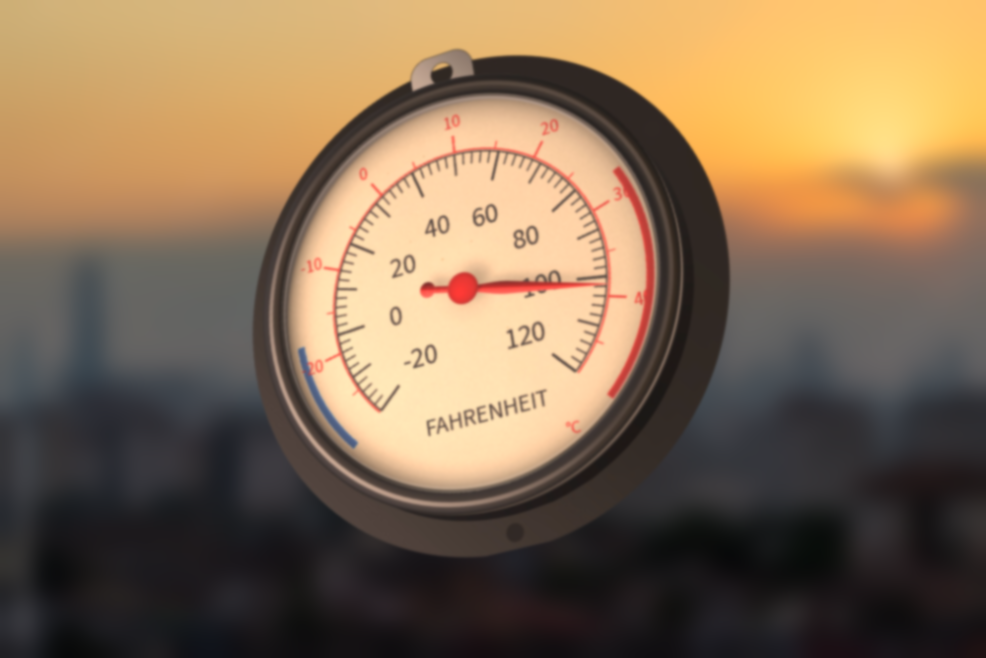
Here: 102 °F
